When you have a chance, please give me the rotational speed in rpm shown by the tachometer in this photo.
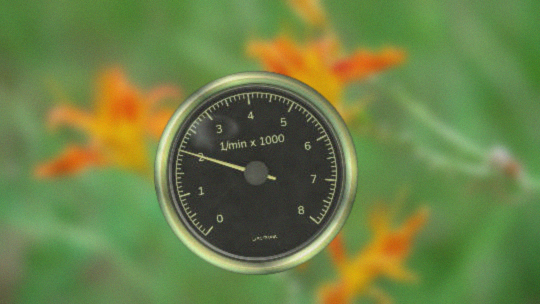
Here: 2000 rpm
